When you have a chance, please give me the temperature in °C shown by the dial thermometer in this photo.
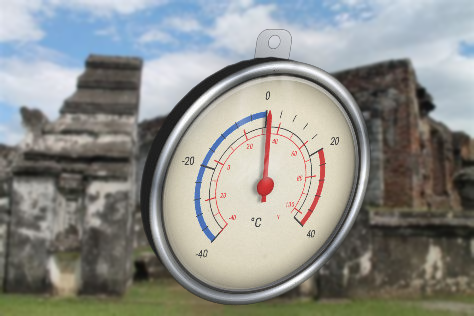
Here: 0 °C
